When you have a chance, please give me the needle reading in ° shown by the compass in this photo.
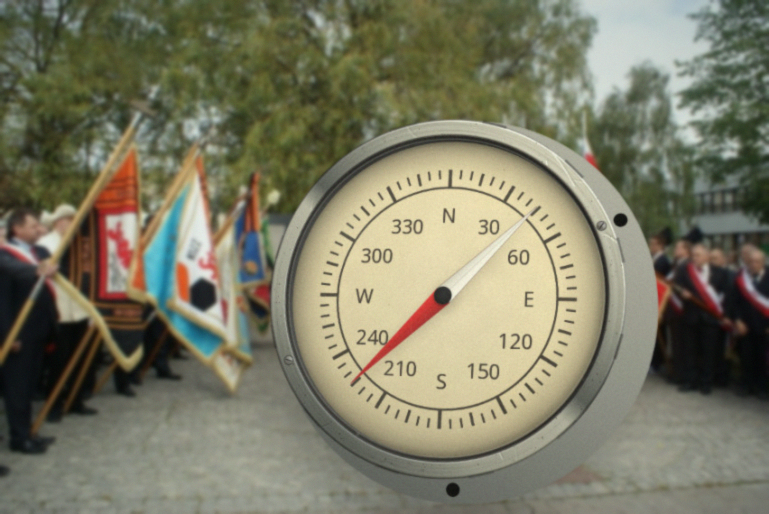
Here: 225 °
